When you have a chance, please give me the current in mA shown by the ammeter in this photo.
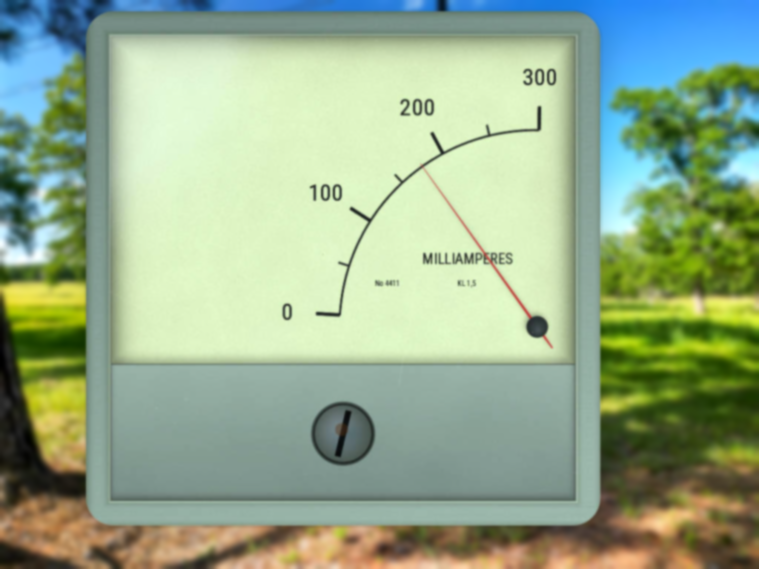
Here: 175 mA
